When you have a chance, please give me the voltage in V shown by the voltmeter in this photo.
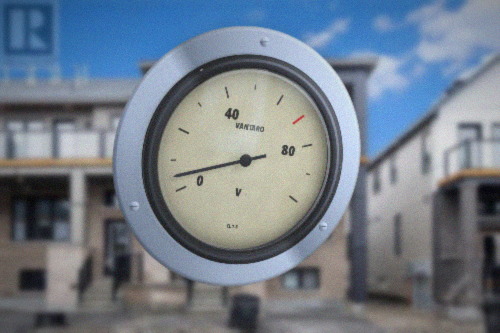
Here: 5 V
